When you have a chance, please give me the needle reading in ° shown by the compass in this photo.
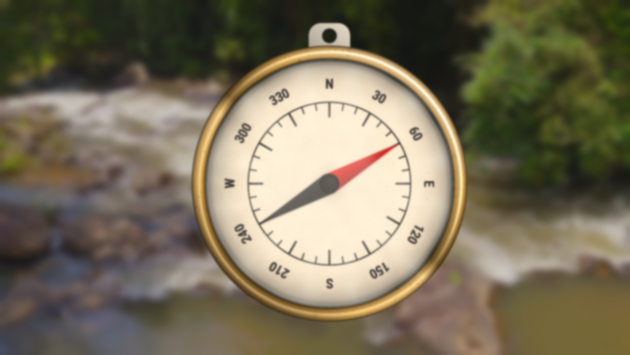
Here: 60 °
